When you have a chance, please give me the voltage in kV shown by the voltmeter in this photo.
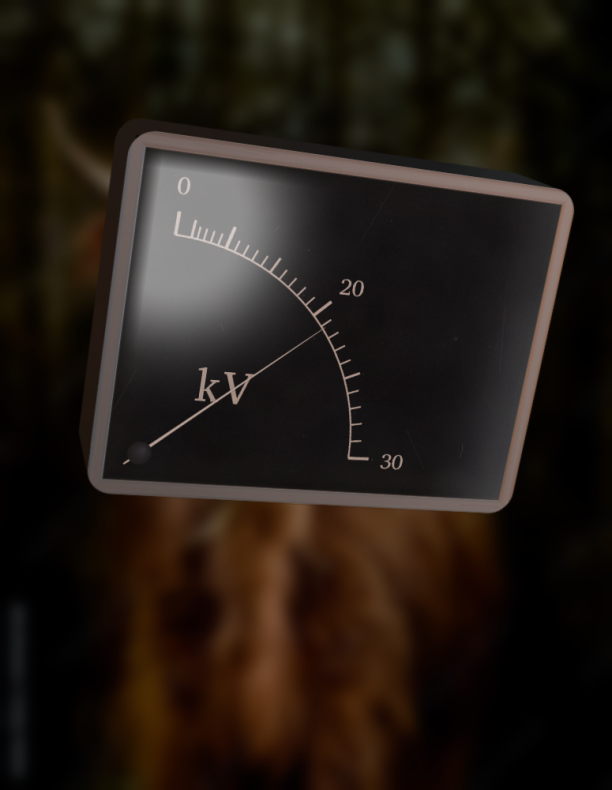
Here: 21 kV
